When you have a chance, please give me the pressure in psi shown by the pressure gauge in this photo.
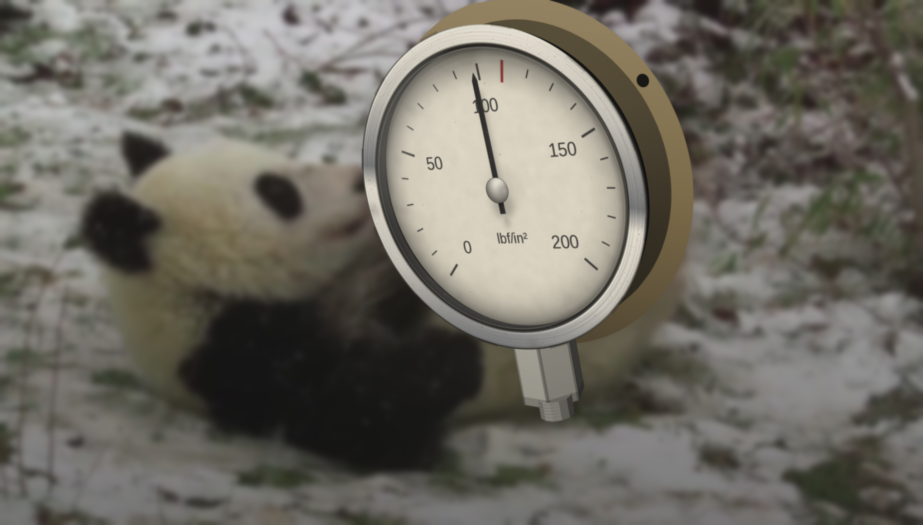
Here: 100 psi
